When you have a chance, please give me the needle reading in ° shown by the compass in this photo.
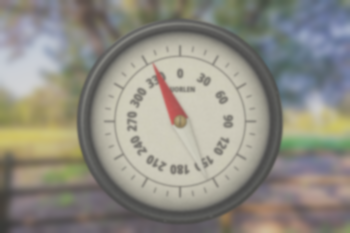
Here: 335 °
